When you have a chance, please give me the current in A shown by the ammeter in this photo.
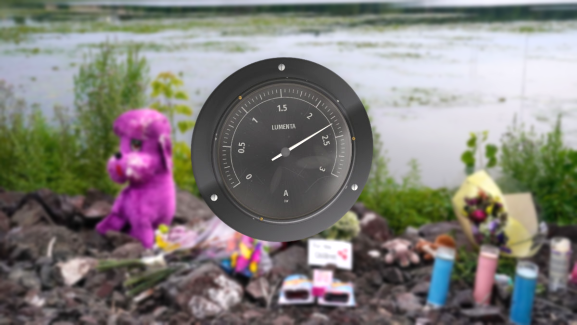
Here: 2.3 A
